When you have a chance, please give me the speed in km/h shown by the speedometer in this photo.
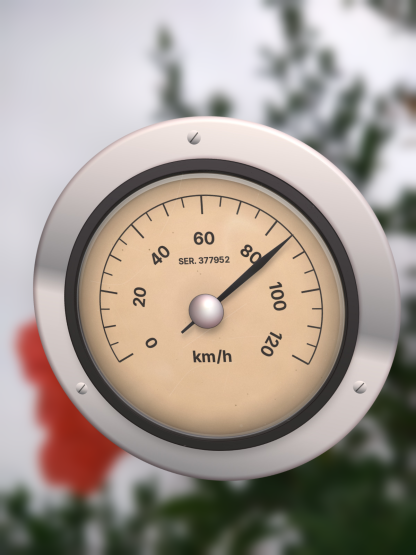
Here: 85 km/h
